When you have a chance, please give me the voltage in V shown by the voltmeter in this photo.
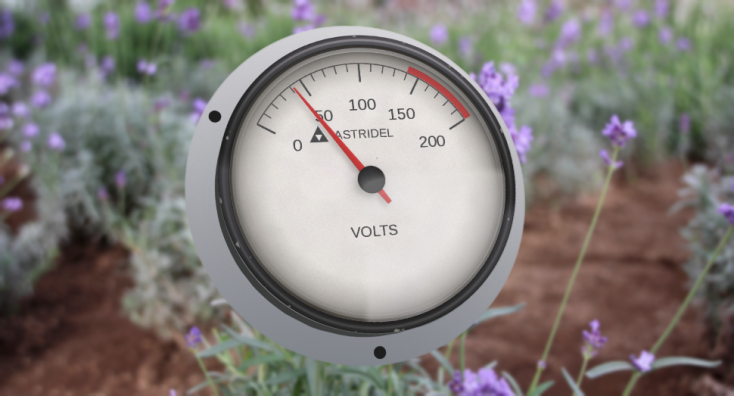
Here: 40 V
